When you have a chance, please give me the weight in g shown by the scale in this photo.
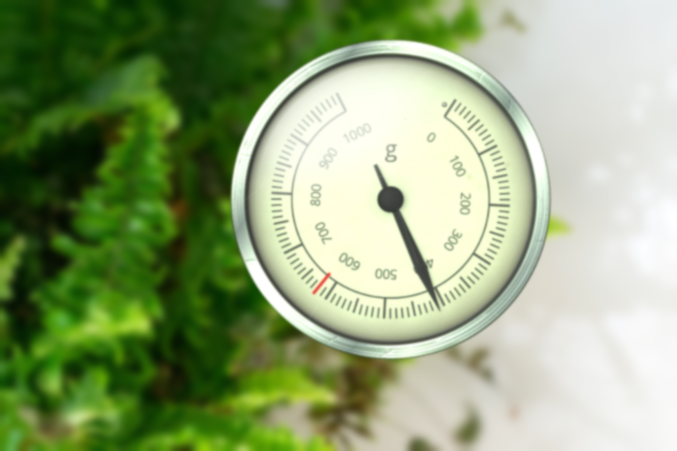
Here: 410 g
